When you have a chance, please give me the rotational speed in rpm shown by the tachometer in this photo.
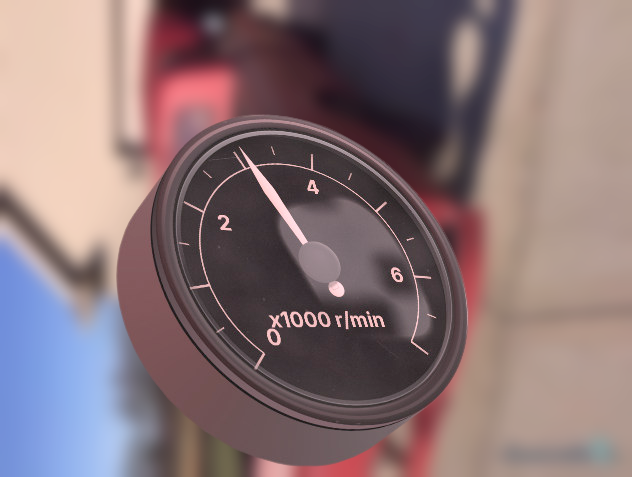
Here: 3000 rpm
